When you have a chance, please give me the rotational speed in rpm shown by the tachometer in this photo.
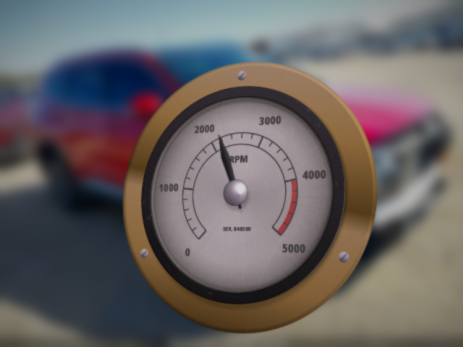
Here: 2200 rpm
